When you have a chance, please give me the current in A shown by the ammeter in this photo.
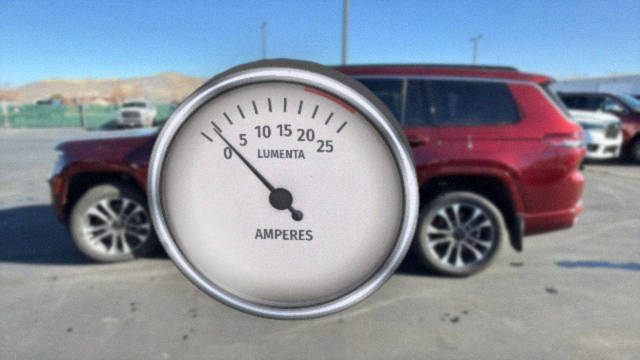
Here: 2.5 A
